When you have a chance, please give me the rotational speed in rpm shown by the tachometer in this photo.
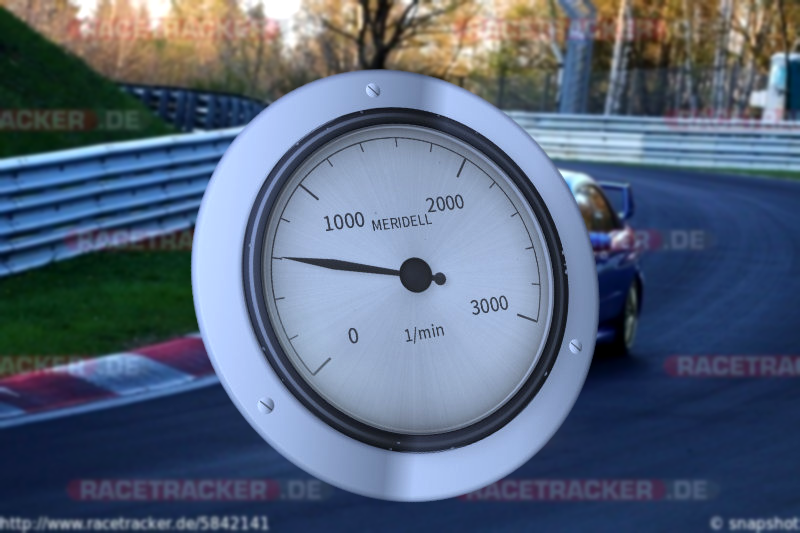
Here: 600 rpm
